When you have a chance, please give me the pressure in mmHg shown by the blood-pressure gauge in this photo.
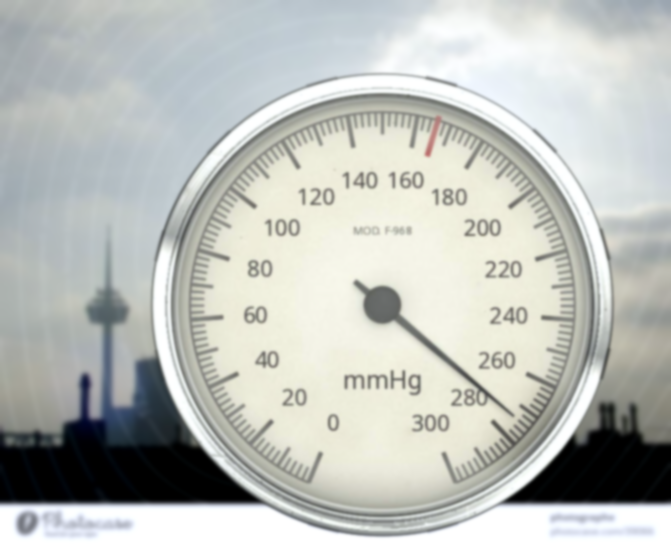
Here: 274 mmHg
